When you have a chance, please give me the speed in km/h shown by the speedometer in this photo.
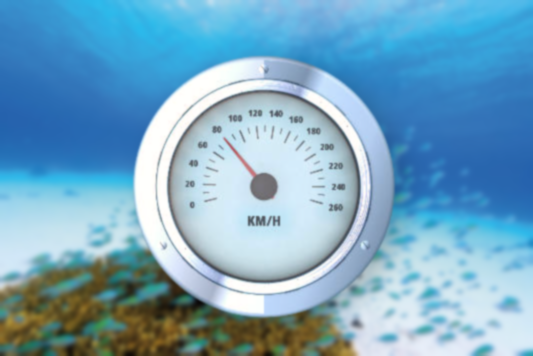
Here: 80 km/h
